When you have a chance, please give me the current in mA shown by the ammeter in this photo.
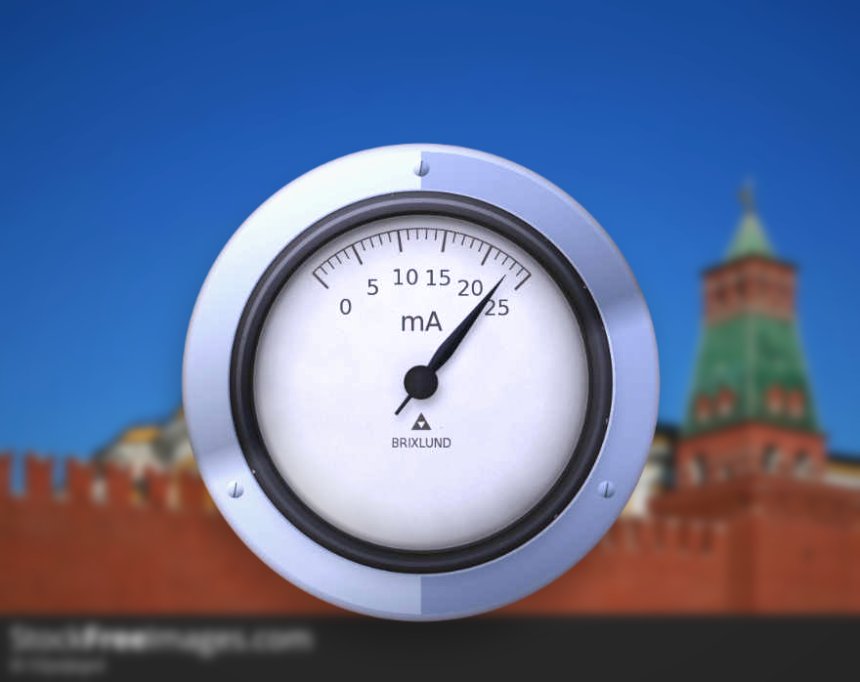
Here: 23 mA
